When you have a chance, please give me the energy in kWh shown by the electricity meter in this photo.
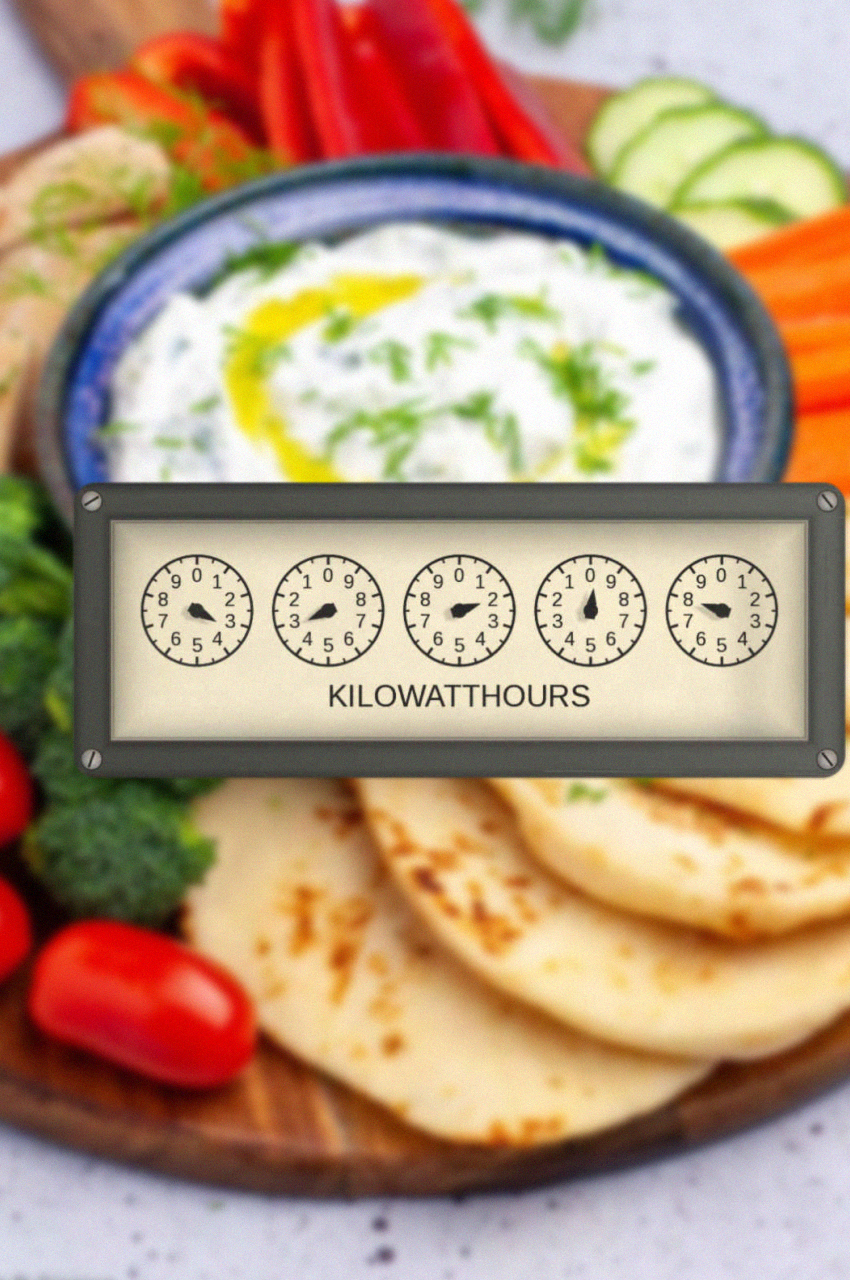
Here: 33198 kWh
